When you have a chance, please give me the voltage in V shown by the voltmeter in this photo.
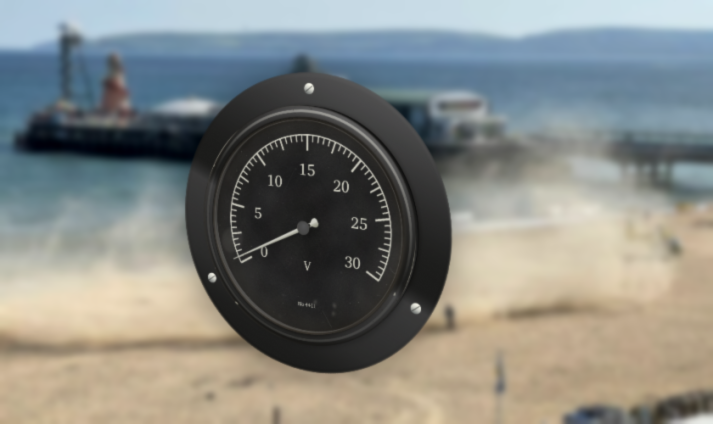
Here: 0.5 V
